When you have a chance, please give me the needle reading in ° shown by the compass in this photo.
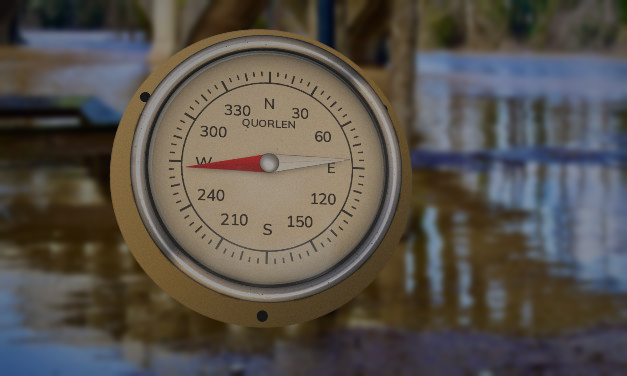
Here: 265 °
